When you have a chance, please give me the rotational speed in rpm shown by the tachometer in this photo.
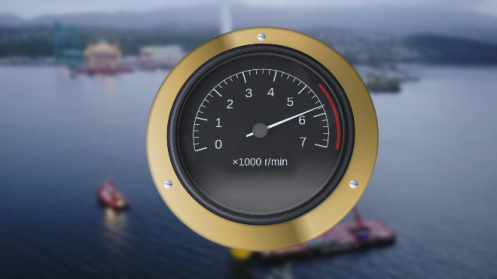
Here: 5800 rpm
